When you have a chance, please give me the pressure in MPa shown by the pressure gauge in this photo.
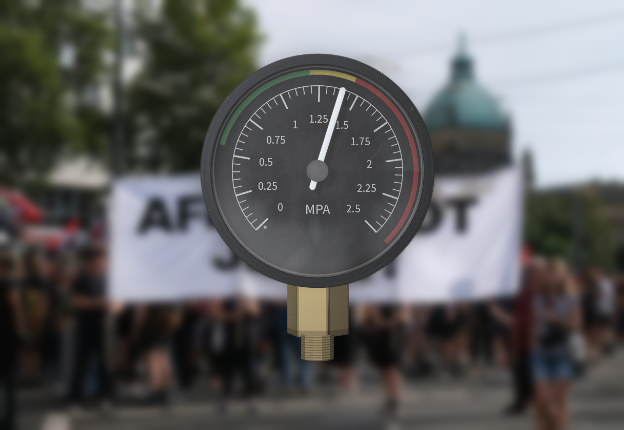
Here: 1.4 MPa
